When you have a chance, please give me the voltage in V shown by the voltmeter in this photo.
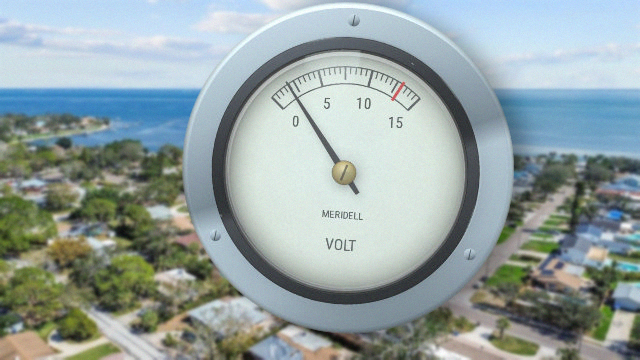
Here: 2 V
